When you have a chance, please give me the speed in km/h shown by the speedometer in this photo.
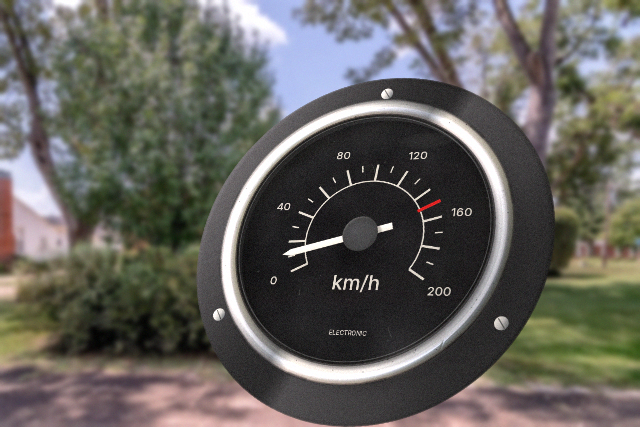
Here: 10 km/h
